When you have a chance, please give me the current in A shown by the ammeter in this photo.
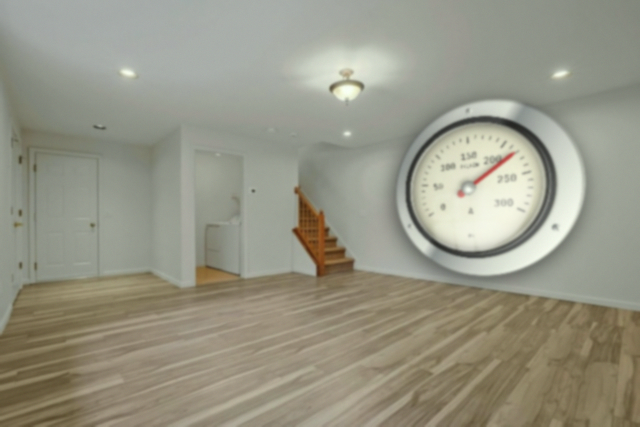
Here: 220 A
